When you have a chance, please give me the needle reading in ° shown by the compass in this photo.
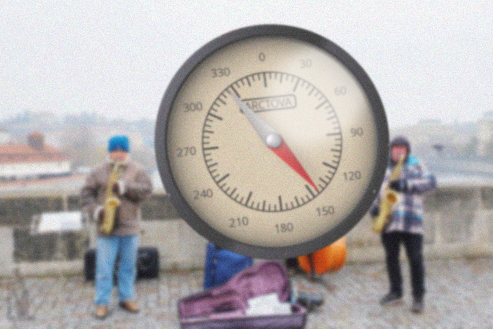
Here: 145 °
